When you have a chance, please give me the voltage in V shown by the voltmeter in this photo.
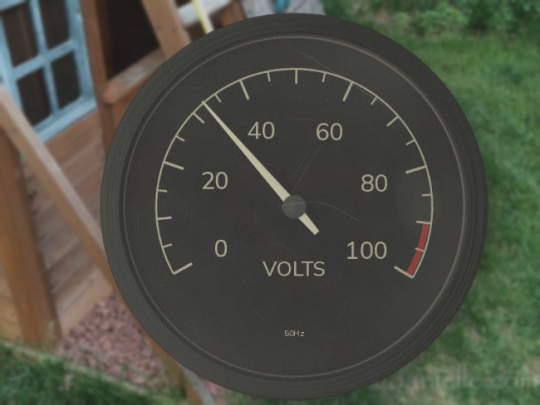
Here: 32.5 V
